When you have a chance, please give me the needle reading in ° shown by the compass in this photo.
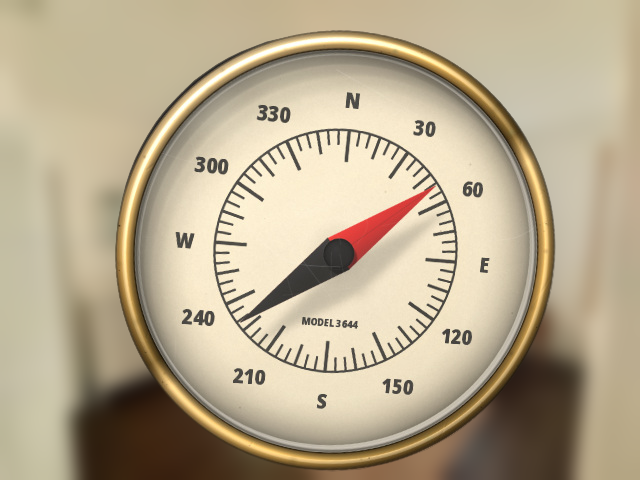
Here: 50 °
